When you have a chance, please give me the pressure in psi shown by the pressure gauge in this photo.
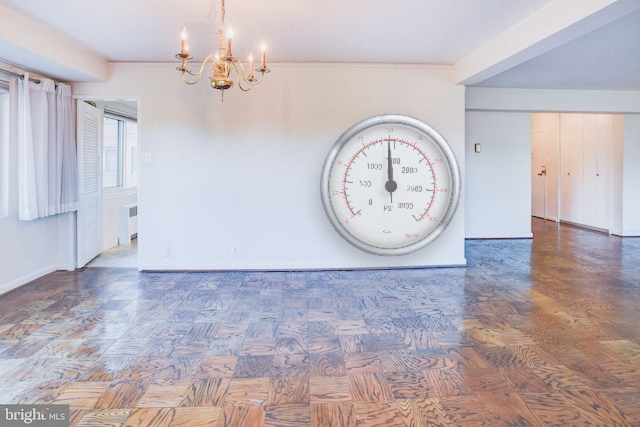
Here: 1400 psi
